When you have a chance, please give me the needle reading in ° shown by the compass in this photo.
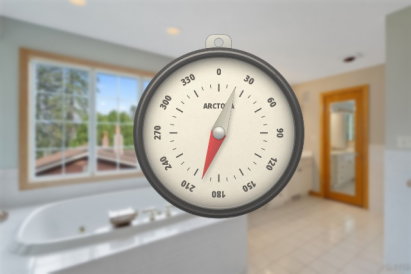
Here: 200 °
